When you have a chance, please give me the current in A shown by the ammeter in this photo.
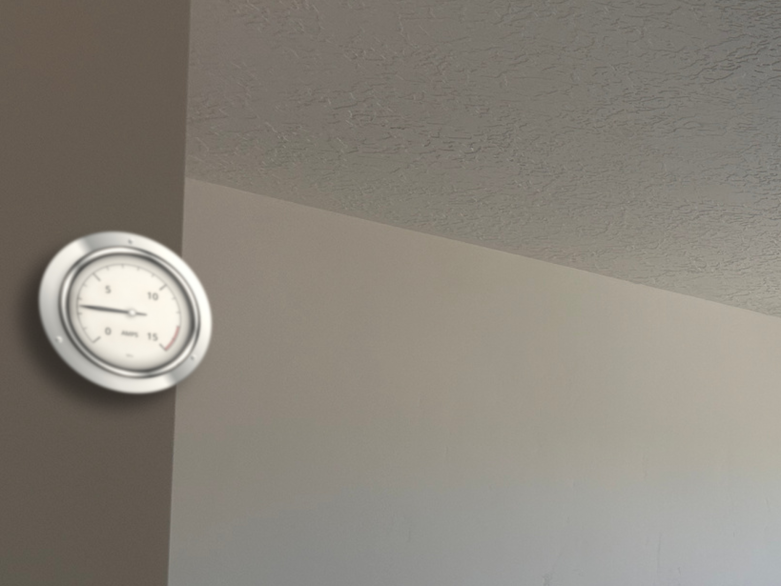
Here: 2.5 A
